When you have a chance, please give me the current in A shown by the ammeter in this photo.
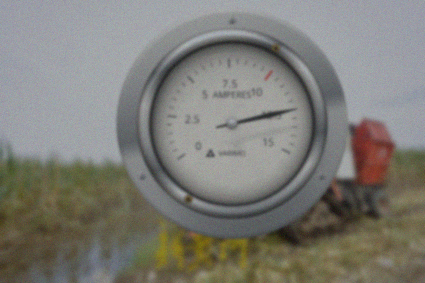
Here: 12.5 A
